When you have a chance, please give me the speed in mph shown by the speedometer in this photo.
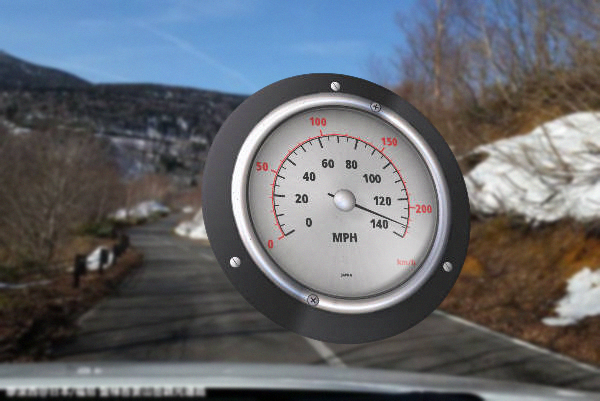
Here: 135 mph
